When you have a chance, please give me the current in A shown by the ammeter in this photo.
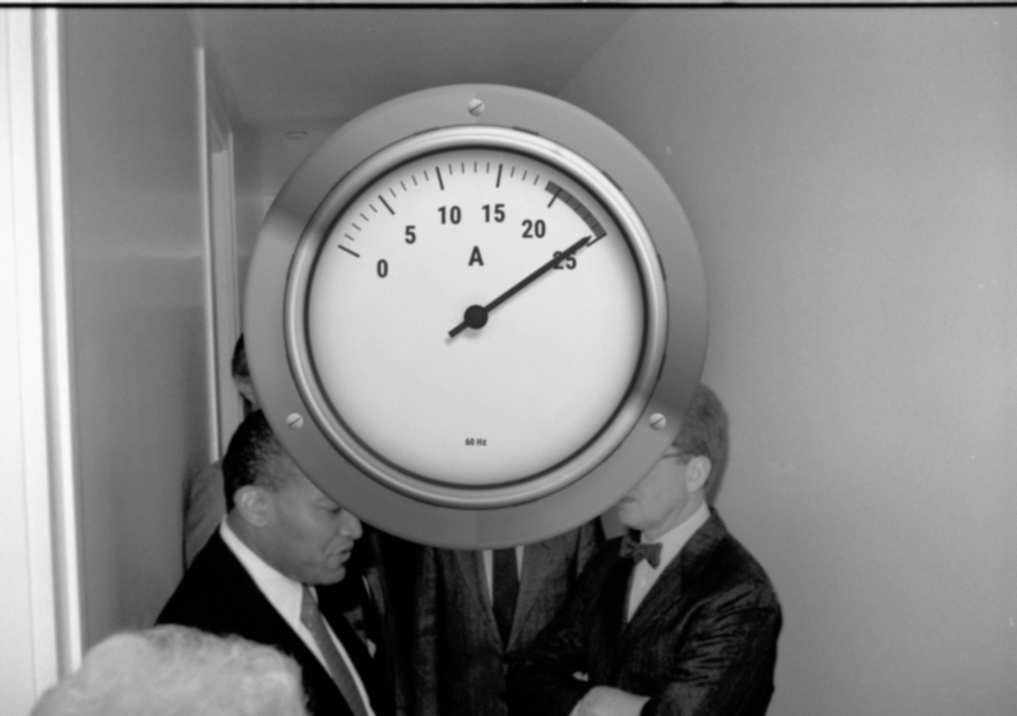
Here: 24.5 A
